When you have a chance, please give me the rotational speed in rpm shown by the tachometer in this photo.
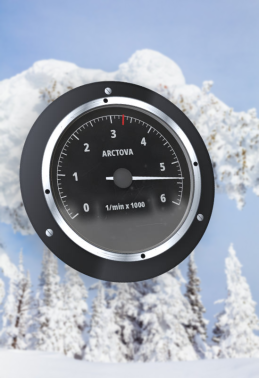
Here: 5400 rpm
